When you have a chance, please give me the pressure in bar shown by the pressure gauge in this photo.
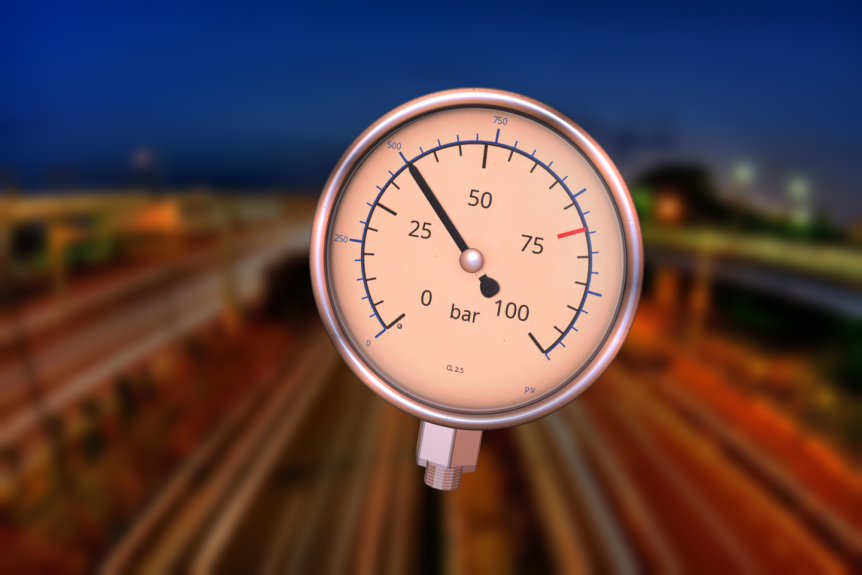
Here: 35 bar
